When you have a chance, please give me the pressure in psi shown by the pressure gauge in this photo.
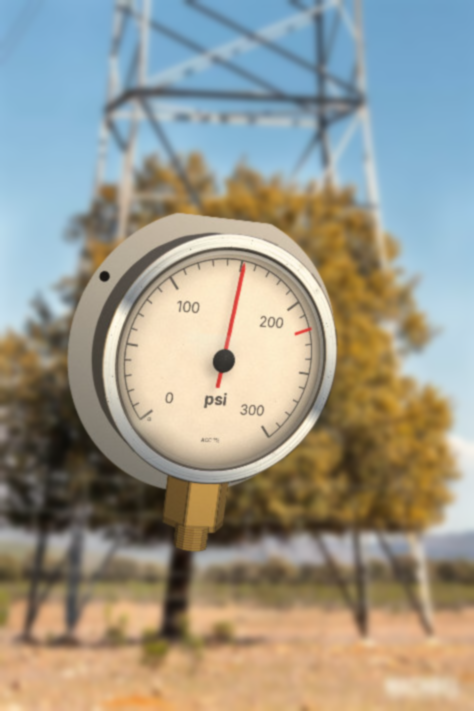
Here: 150 psi
